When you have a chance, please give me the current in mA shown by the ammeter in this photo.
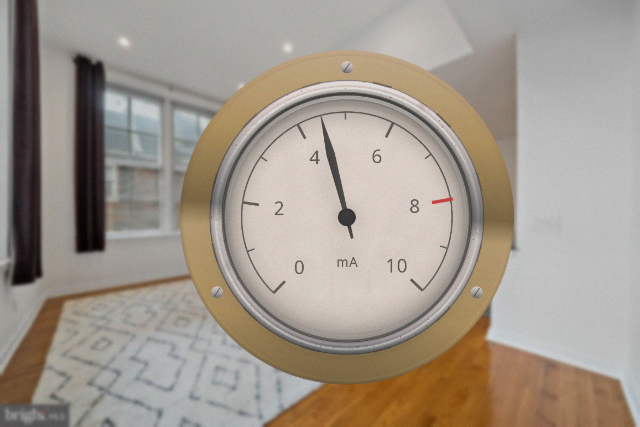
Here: 4.5 mA
